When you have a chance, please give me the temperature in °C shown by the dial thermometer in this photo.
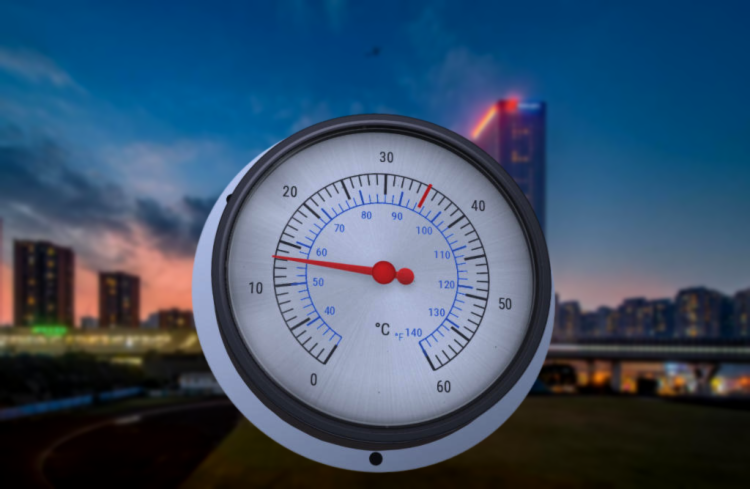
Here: 13 °C
